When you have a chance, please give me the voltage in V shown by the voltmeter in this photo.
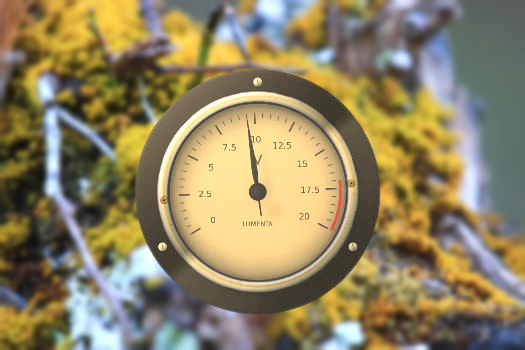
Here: 9.5 V
